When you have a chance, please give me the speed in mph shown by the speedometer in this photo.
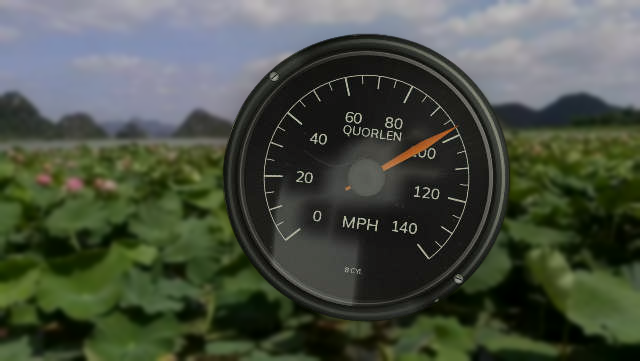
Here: 97.5 mph
